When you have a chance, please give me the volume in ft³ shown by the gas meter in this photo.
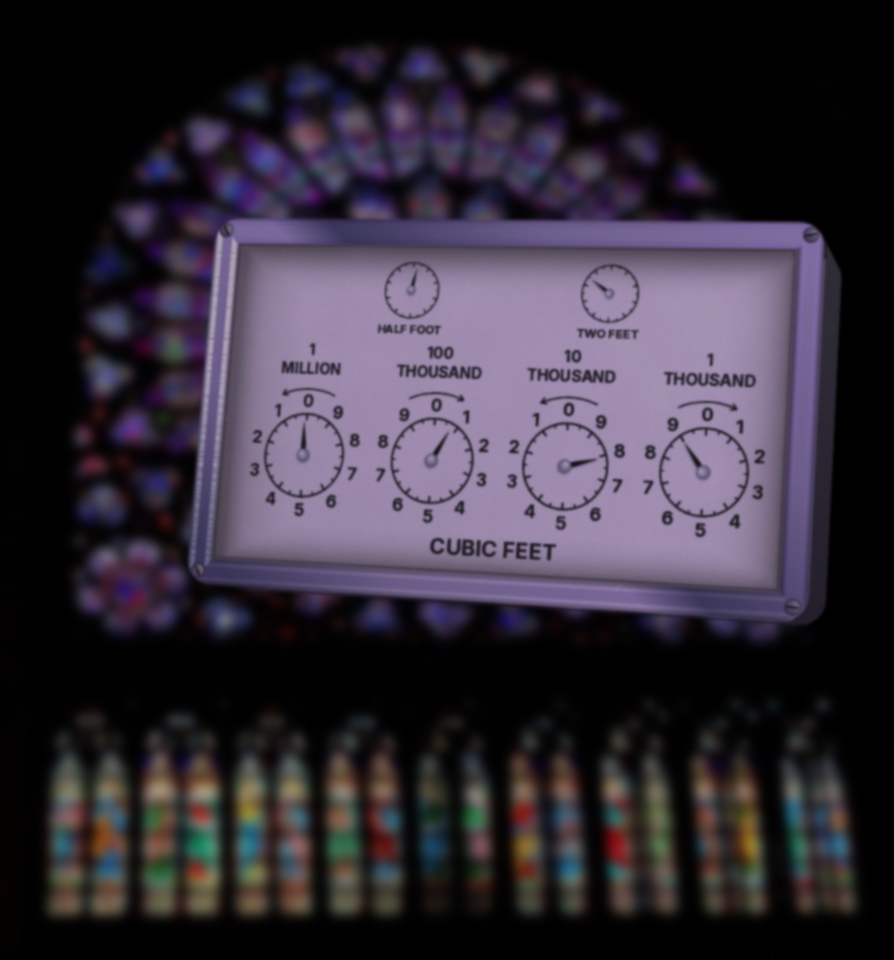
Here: 7900 ft³
